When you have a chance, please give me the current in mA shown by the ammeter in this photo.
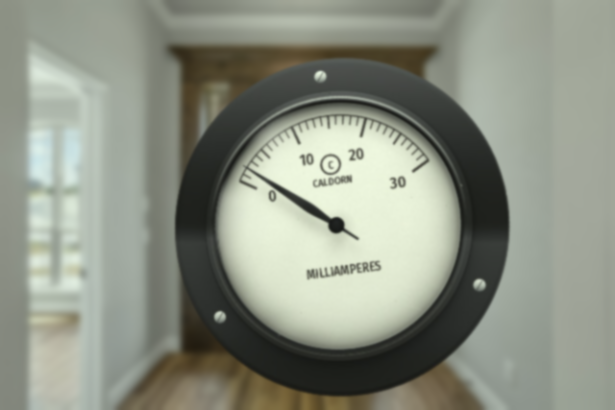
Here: 2 mA
